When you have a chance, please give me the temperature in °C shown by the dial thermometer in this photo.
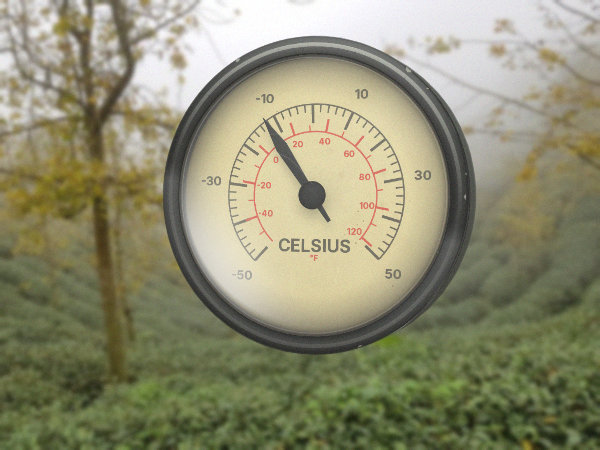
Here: -12 °C
